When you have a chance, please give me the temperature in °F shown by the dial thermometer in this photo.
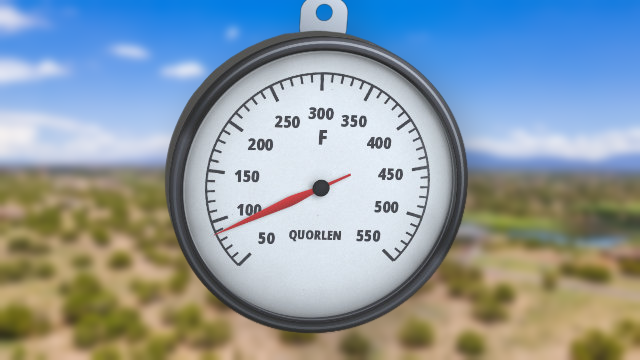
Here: 90 °F
